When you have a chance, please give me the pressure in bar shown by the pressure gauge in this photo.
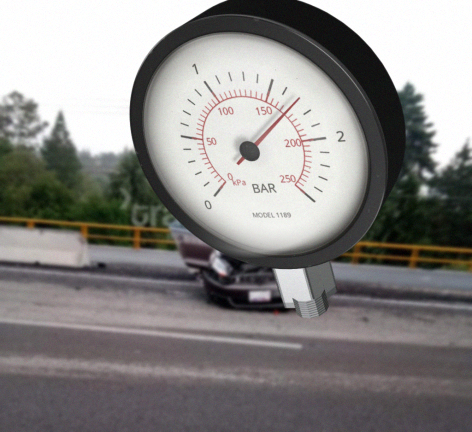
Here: 1.7 bar
